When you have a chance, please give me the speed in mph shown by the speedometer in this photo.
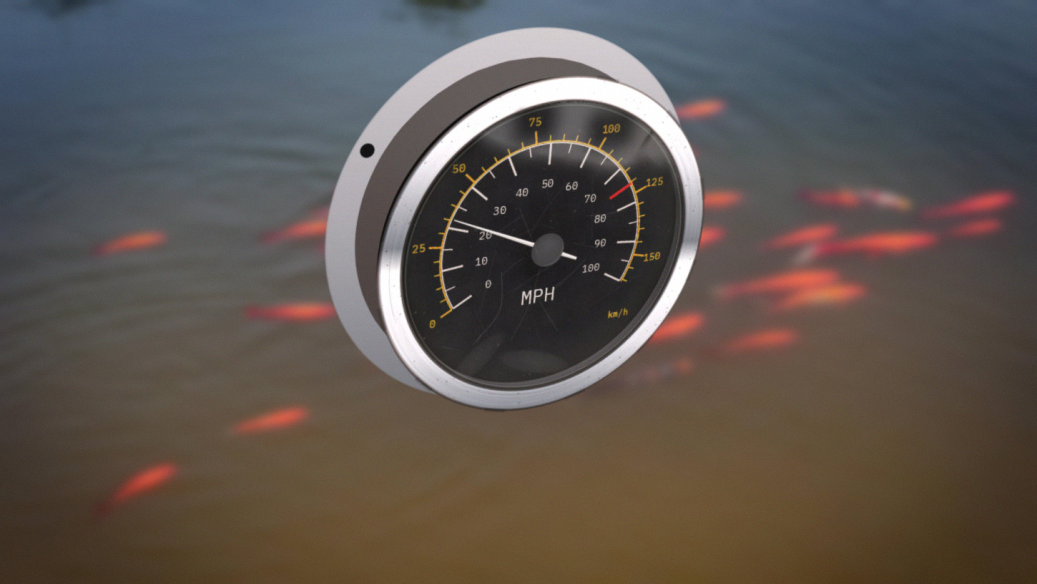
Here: 22.5 mph
